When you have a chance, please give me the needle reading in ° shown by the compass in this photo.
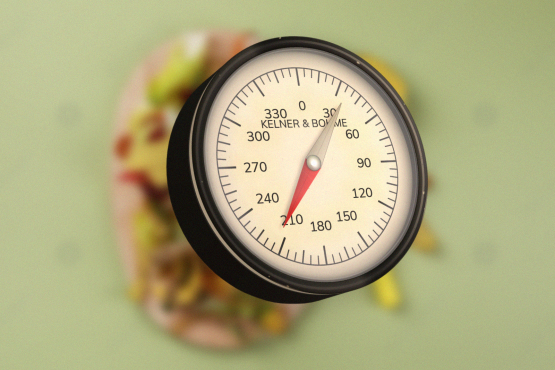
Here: 215 °
